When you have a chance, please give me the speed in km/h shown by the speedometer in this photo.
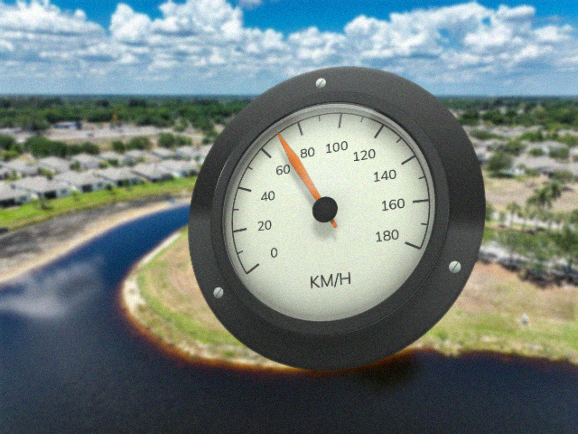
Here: 70 km/h
